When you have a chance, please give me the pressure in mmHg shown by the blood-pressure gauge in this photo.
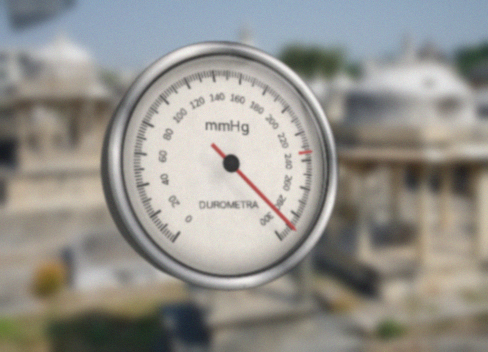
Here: 290 mmHg
